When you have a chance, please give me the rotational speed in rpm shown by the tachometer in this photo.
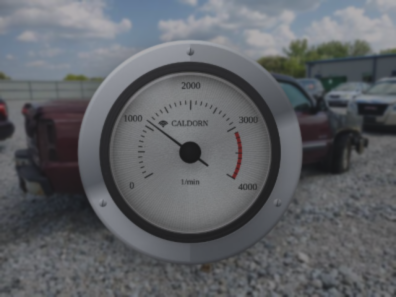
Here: 1100 rpm
